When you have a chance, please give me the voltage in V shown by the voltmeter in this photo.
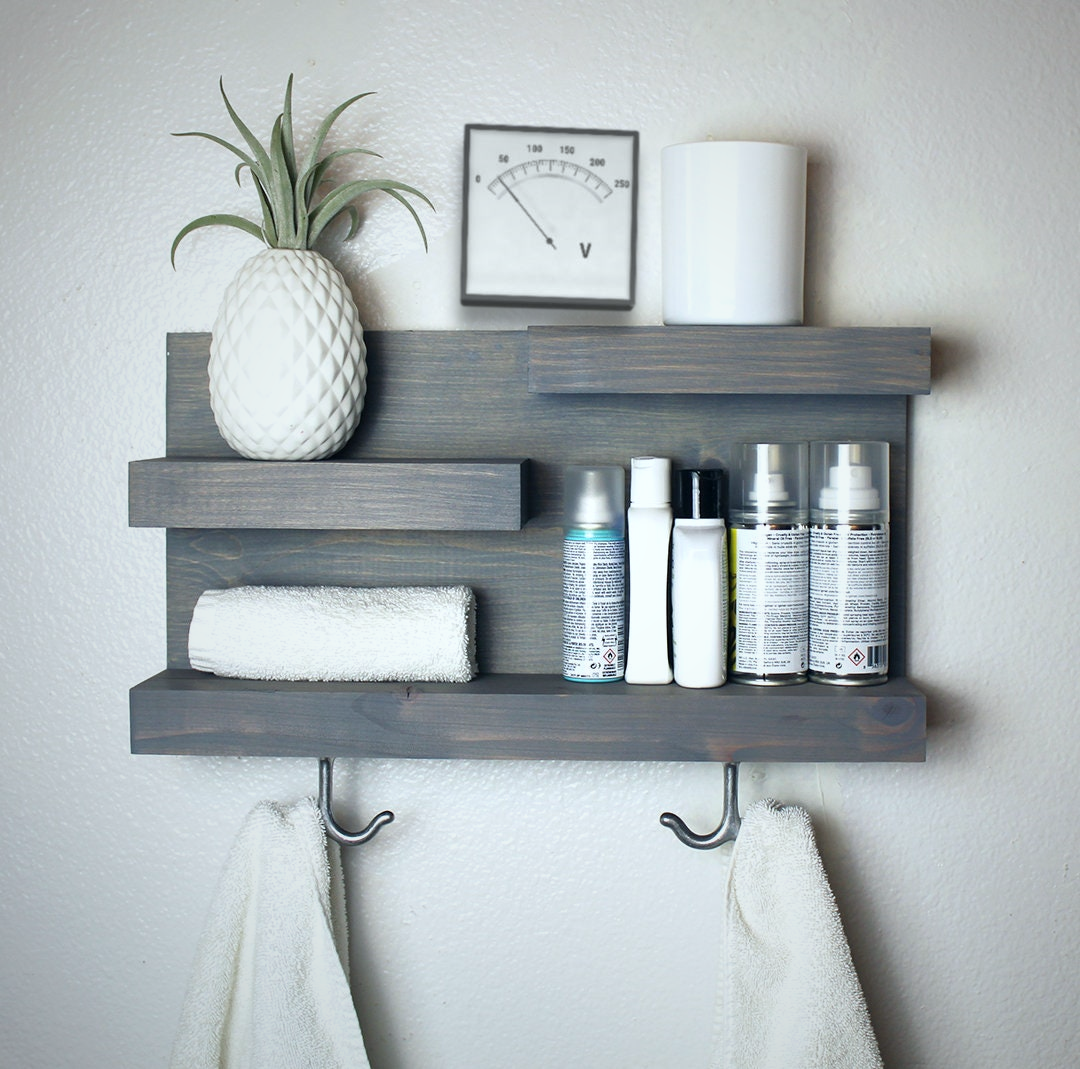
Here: 25 V
